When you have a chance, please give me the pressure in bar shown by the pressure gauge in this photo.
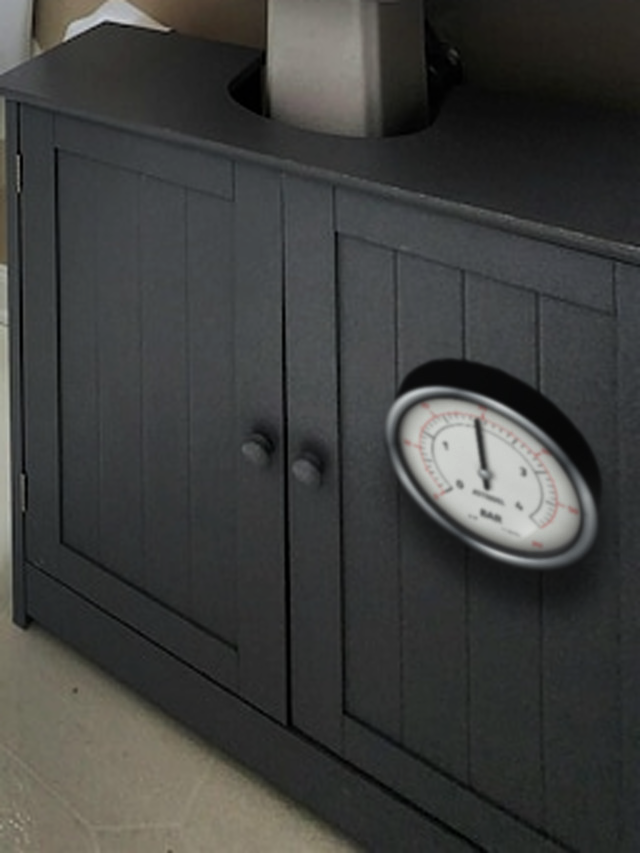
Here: 2 bar
